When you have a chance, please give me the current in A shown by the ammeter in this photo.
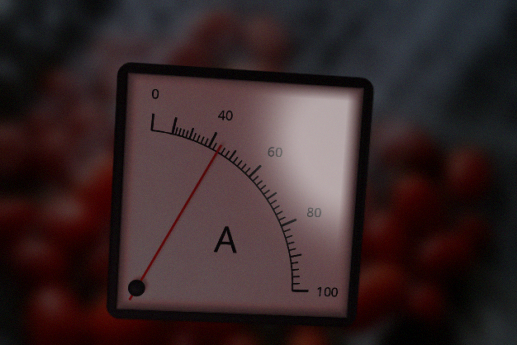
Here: 44 A
